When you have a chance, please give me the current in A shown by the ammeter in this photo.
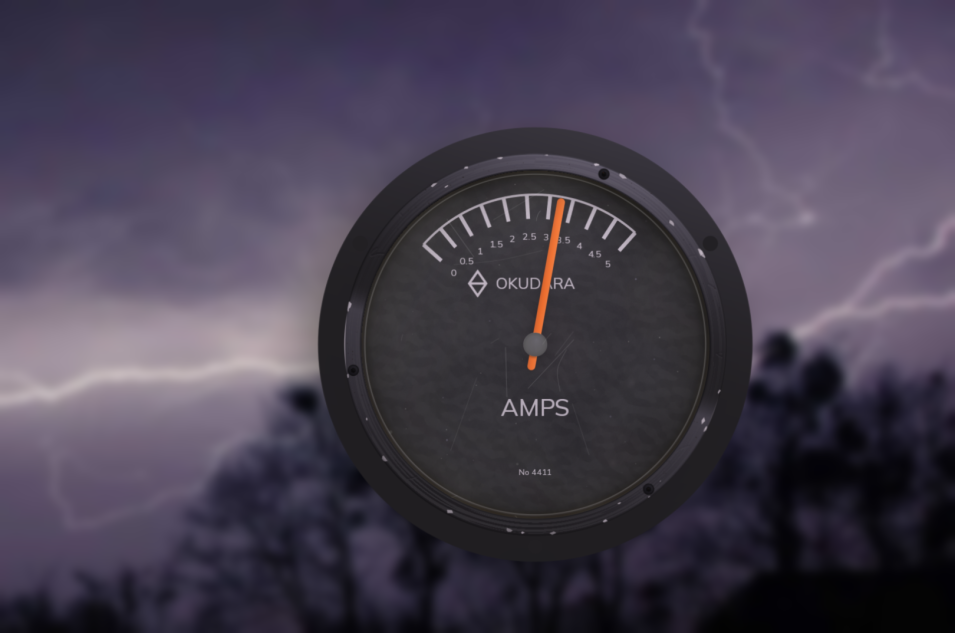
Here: 3.25 A
